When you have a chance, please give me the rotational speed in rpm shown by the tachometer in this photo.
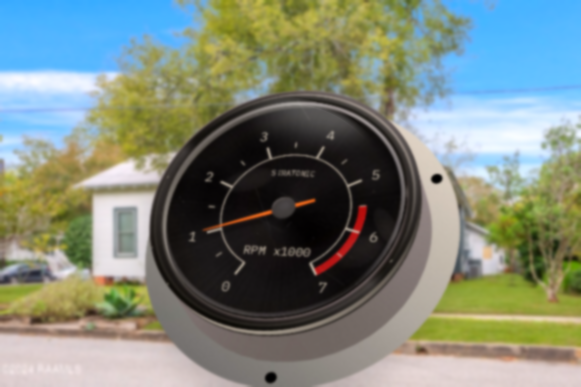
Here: 1000 rpm
